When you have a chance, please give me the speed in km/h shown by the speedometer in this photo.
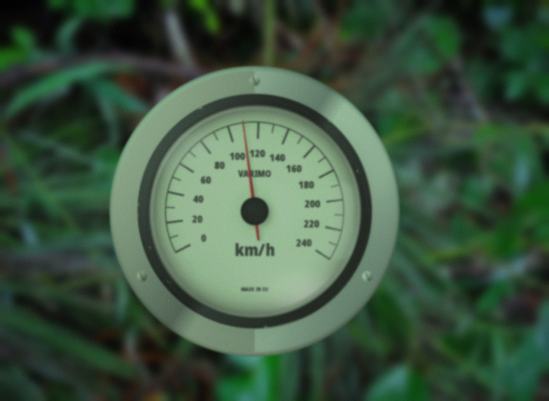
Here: 110 km/h
